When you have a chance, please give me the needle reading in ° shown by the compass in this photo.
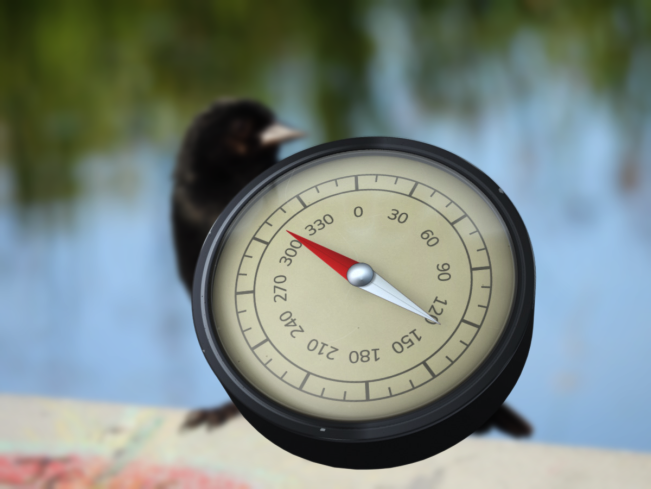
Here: 310 °
